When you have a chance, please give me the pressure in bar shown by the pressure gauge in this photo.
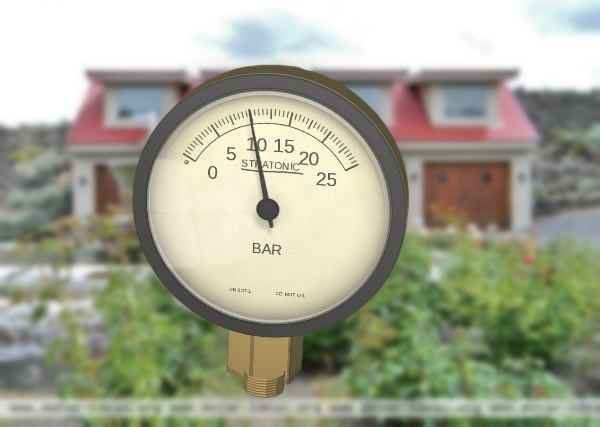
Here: 10 bar
